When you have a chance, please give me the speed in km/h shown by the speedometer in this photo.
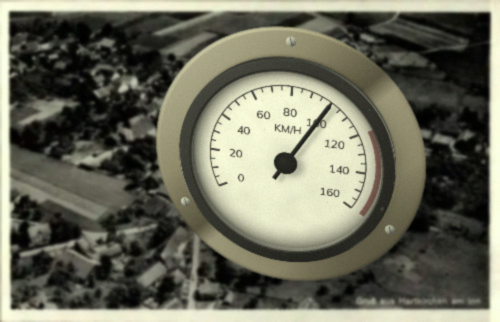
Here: 100 km/h
